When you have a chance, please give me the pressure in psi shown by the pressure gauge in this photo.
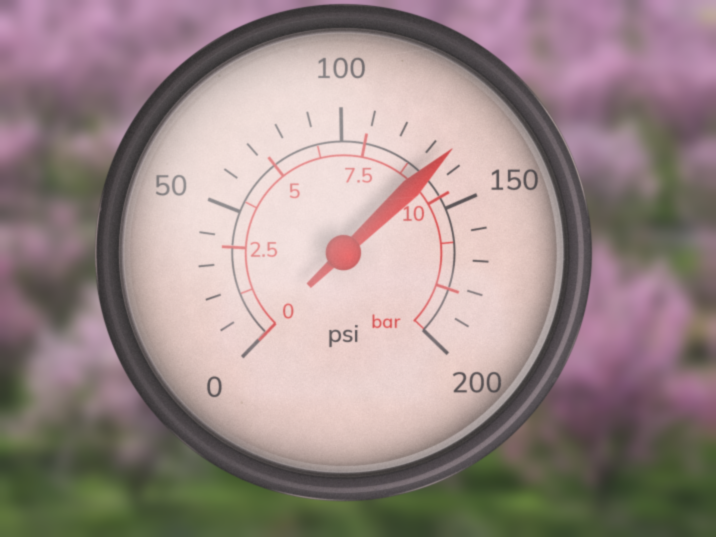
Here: 135 psi
